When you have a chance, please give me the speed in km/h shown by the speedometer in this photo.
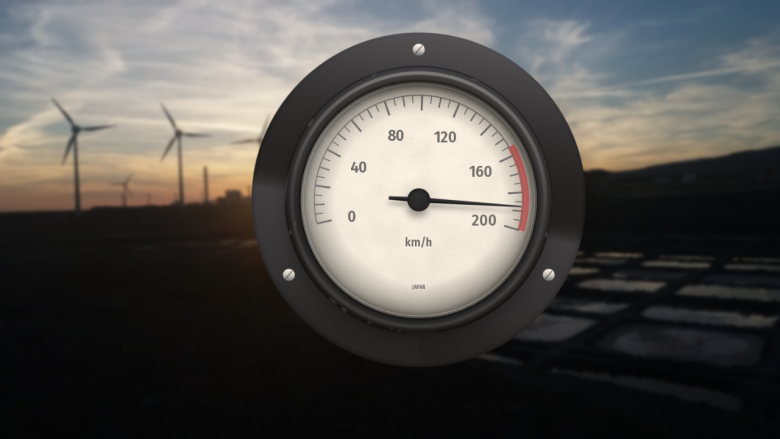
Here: 187.5 km/h
